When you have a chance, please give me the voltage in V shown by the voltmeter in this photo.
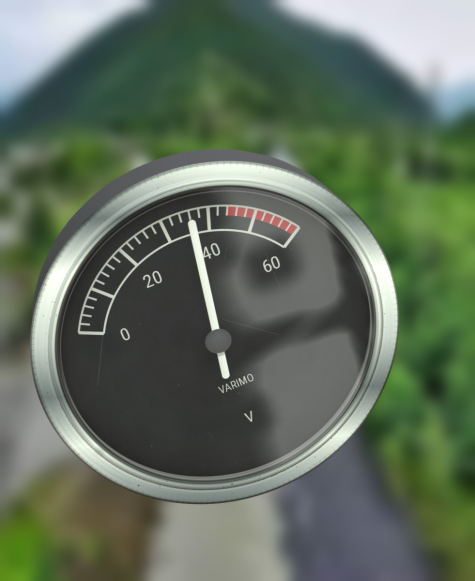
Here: 36 V
